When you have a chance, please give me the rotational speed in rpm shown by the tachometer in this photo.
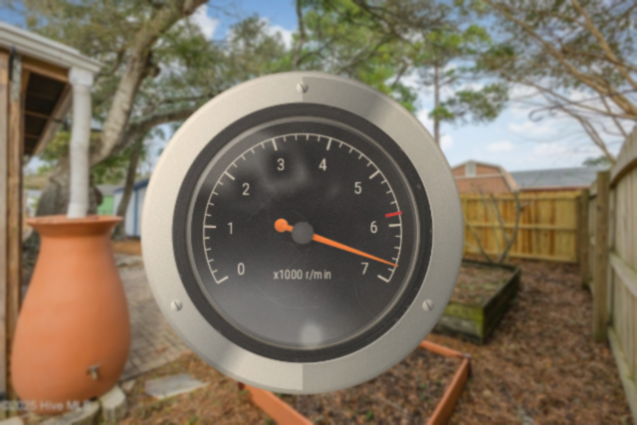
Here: 6700 rpm
